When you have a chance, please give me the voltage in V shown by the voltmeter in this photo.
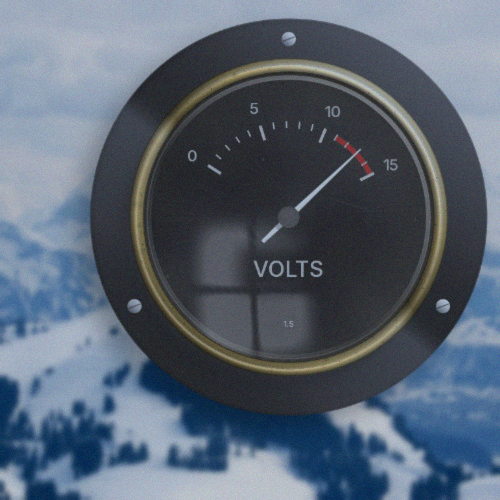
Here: 13 V
